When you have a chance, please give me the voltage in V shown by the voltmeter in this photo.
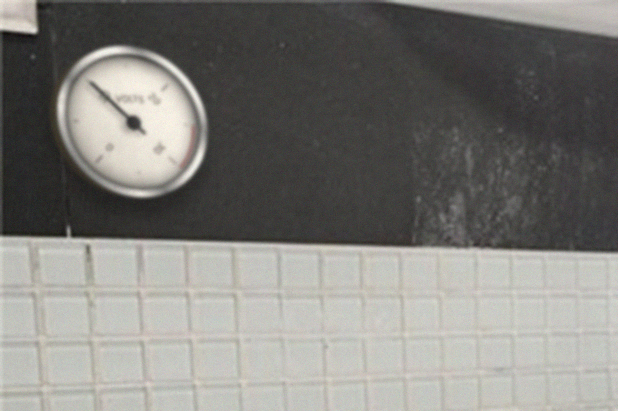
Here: 10 V
